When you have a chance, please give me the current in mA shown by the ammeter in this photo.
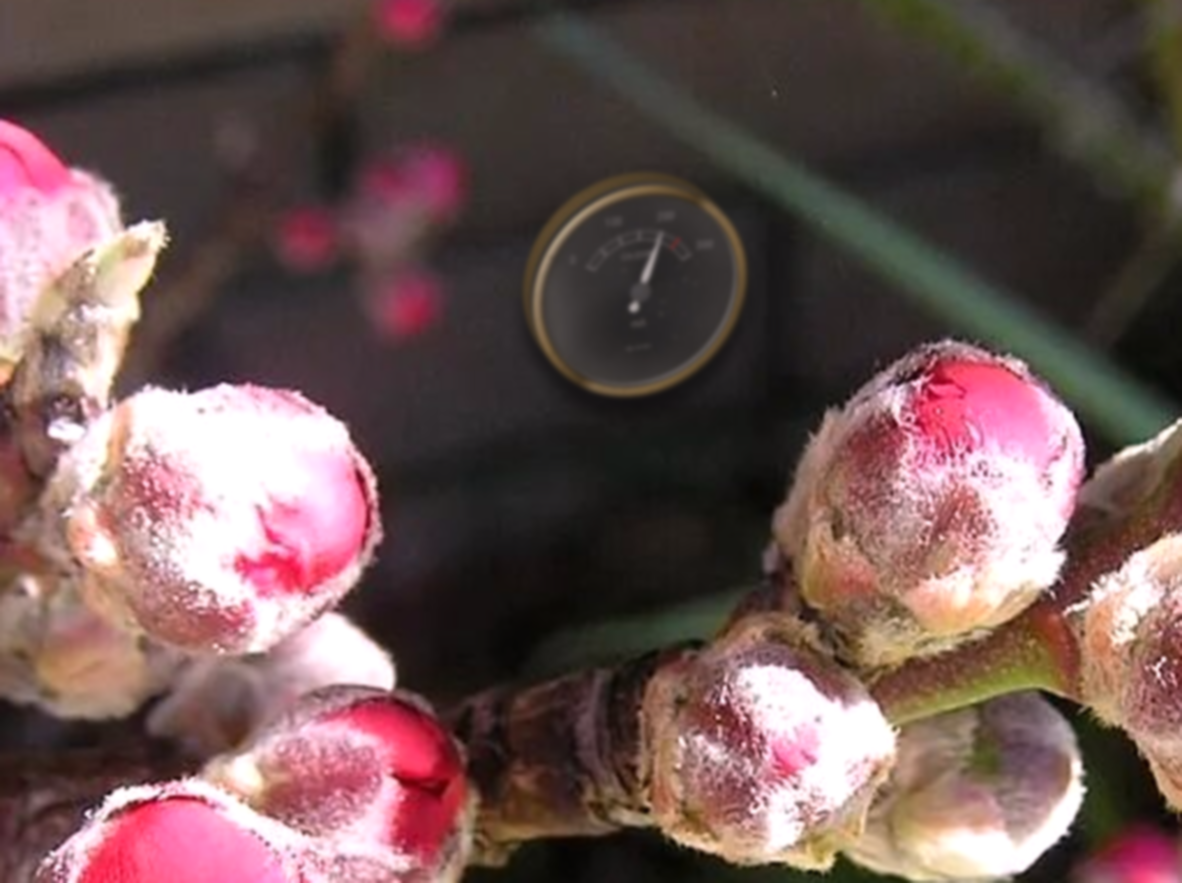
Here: 200 mA
